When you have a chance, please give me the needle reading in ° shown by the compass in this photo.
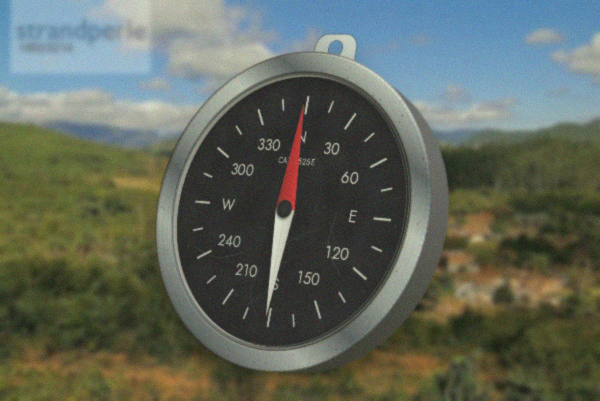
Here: 0 °
